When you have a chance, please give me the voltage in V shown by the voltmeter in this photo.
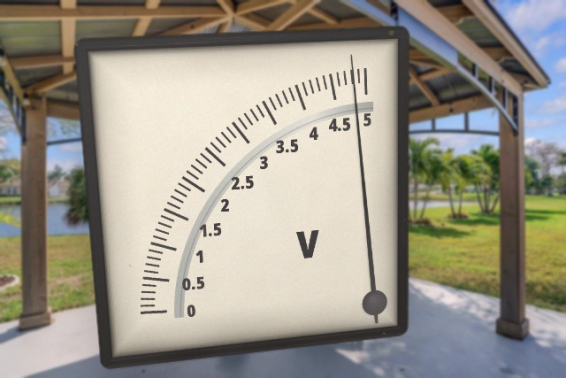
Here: 4.8 V
